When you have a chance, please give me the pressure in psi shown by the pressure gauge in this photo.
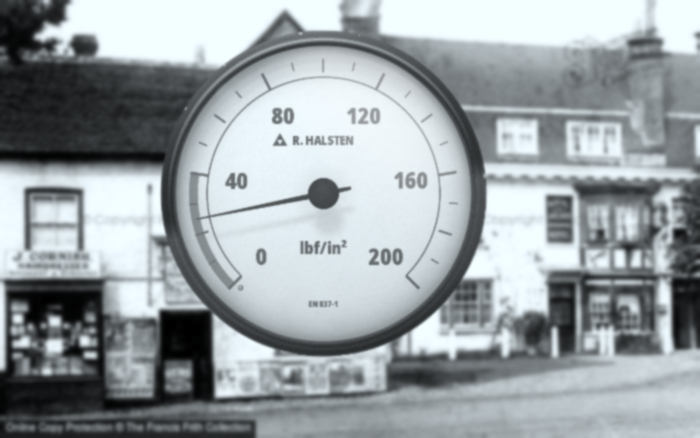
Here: 25 psi
